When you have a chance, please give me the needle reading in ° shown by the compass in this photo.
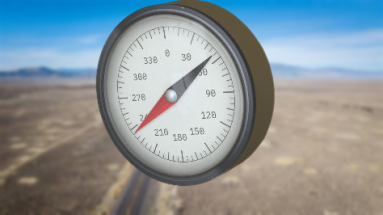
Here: 235 °
